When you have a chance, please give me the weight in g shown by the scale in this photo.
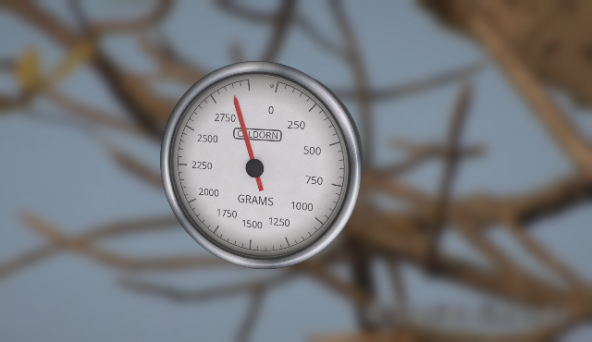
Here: 2900 g
